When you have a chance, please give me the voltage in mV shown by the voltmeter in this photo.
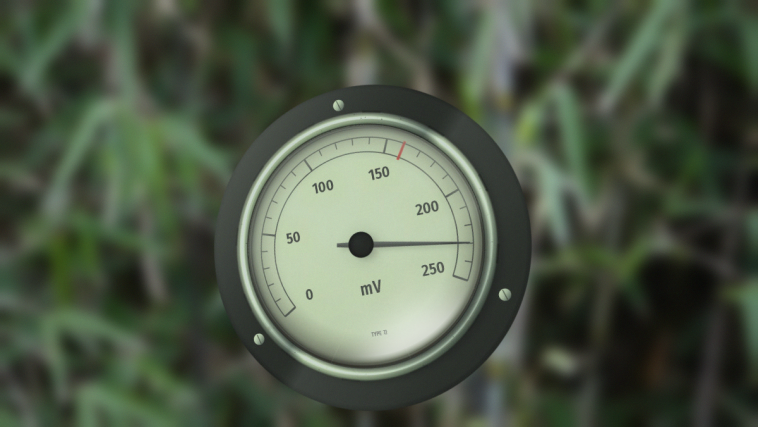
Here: 230 mV
